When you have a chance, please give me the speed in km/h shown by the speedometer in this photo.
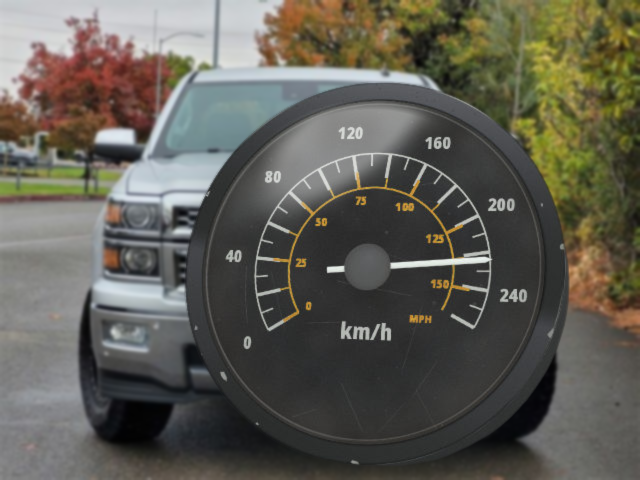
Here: 225 km/h
